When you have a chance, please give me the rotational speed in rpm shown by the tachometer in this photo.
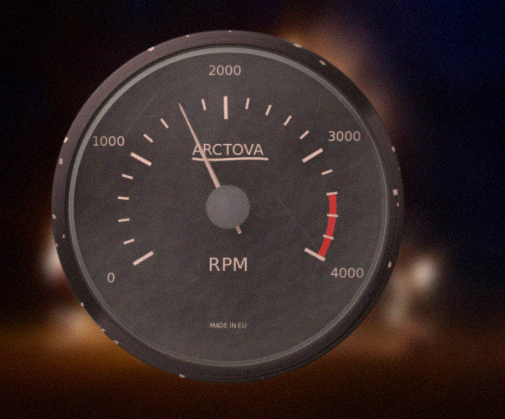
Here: 1600 rpm
